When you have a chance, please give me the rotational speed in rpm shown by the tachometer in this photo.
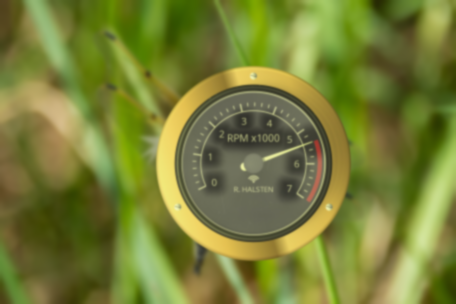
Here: 5400 rpm
